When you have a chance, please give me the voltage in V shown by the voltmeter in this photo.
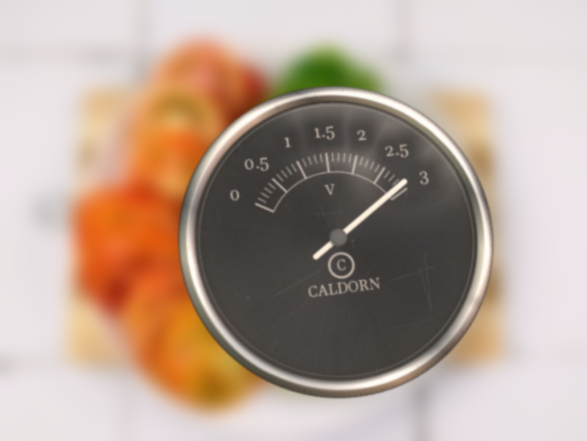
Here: 2.9 V
